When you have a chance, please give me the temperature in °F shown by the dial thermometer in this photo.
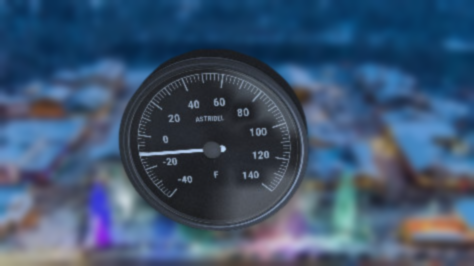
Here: -10 °F
